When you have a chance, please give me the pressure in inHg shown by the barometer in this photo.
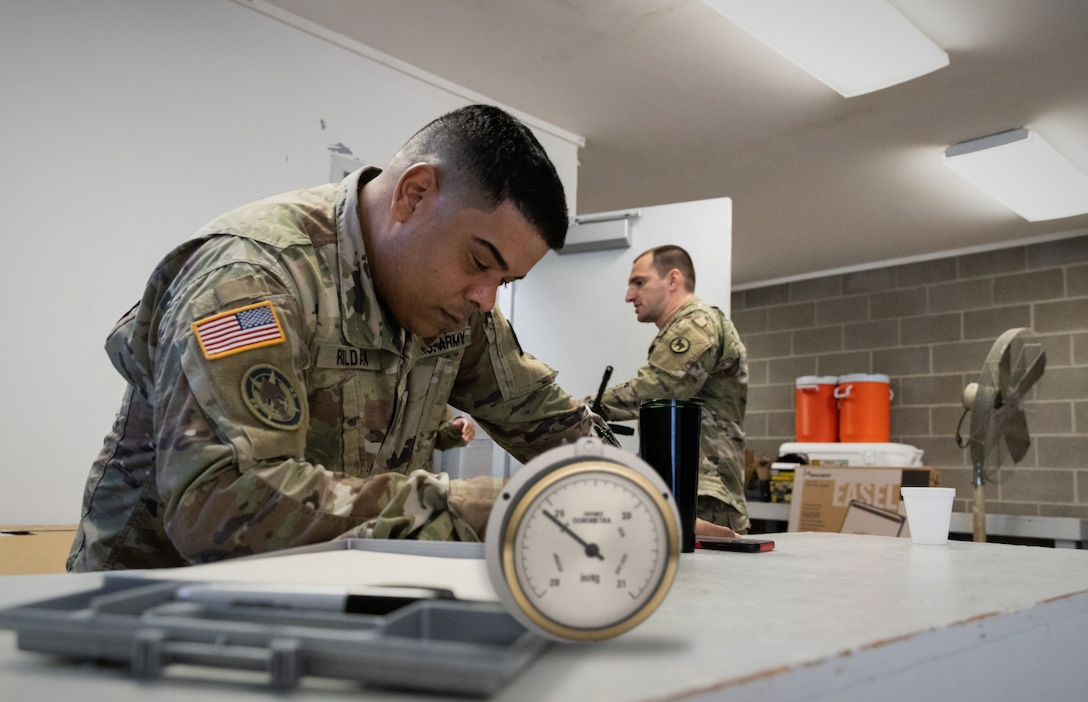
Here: 28.9 inHg
